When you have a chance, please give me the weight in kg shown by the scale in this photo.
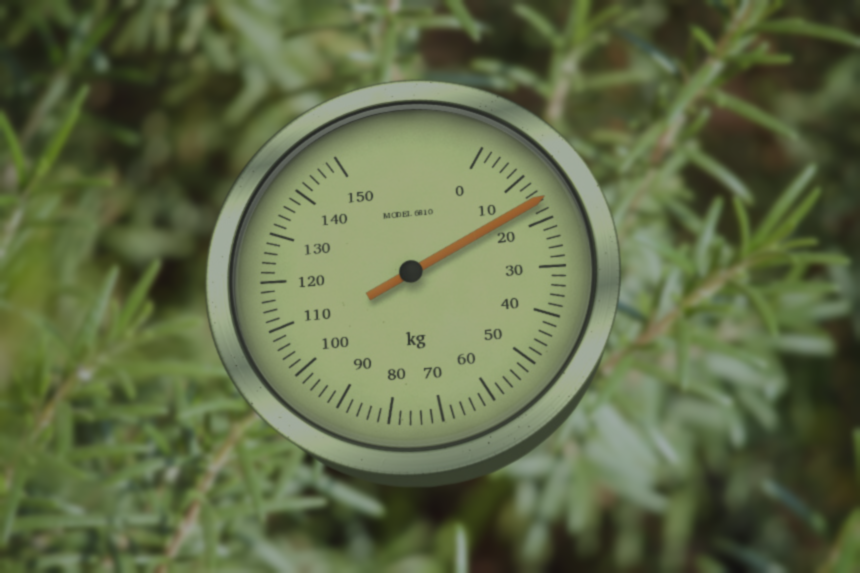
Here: 16 kg
